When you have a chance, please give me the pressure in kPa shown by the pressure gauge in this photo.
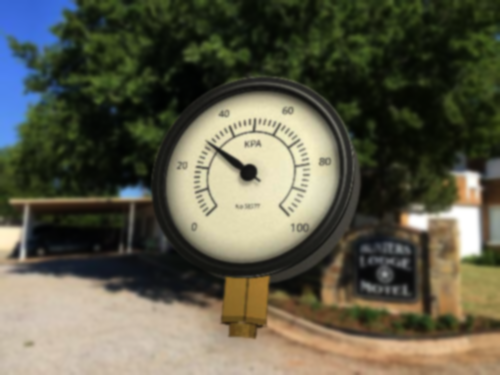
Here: 30 kPa
